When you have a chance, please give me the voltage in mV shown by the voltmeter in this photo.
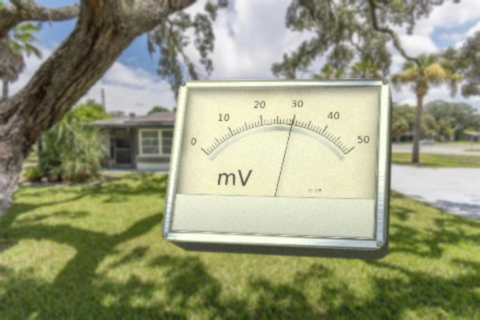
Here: 30 mV
